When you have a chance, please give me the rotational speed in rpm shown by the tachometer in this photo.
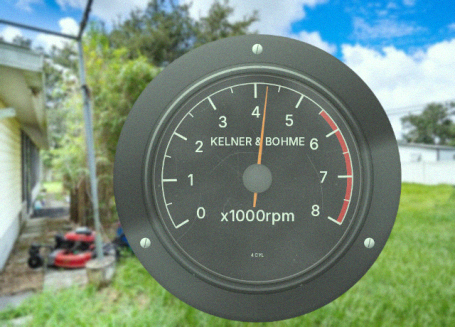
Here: 4250 rpm
